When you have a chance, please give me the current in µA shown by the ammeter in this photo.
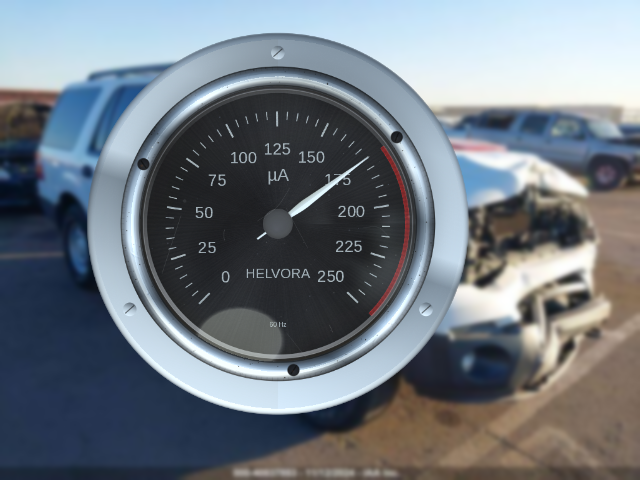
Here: 175 µA
